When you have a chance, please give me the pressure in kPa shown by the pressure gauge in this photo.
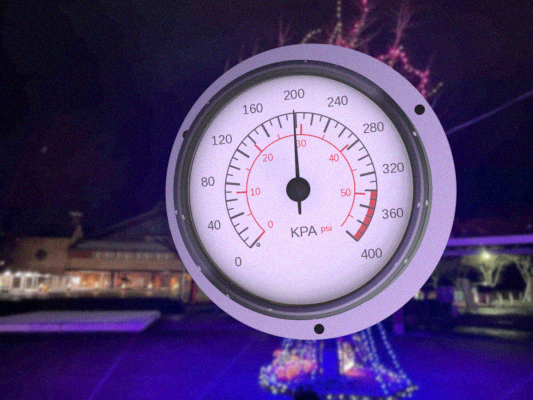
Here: 200 kPa
